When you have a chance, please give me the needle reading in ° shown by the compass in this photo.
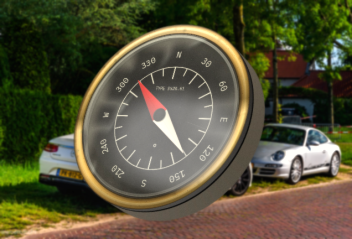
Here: 315 °
